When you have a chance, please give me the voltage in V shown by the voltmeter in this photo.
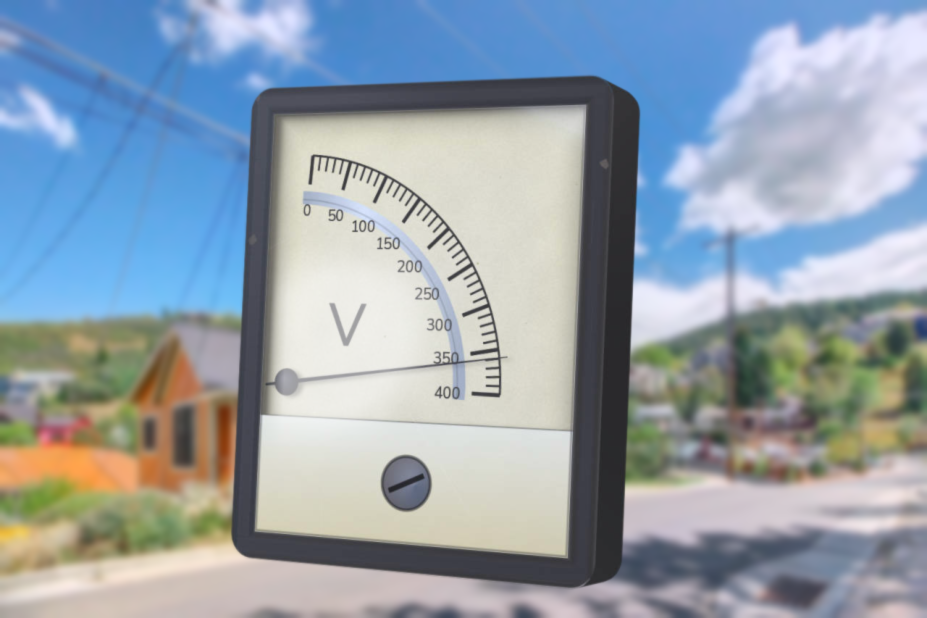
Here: 360 V
